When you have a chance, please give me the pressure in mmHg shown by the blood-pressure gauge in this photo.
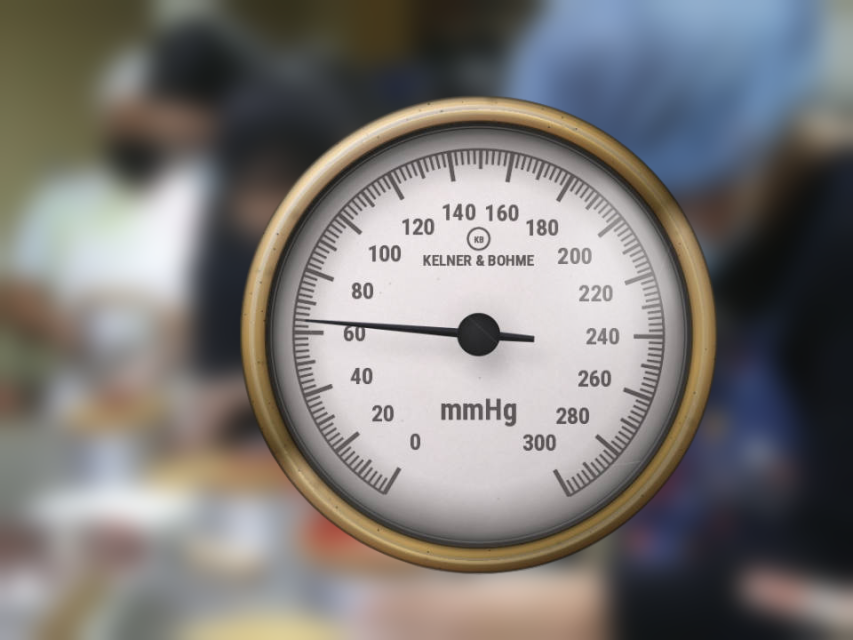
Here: 64 mmHg
